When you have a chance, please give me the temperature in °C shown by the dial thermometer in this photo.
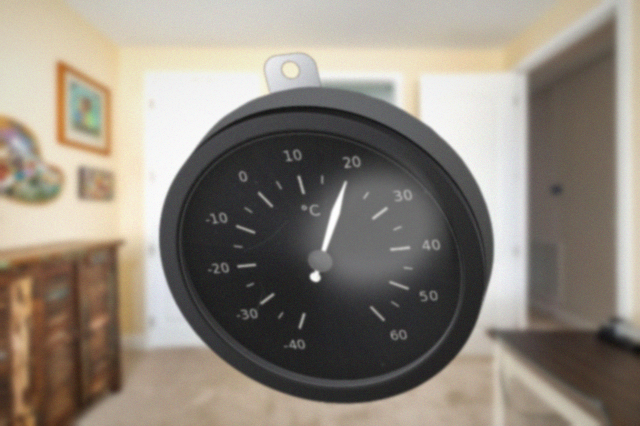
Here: 20 °C
